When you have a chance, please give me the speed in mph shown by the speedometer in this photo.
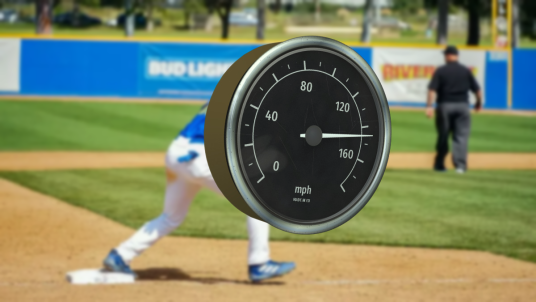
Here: 145 mph
